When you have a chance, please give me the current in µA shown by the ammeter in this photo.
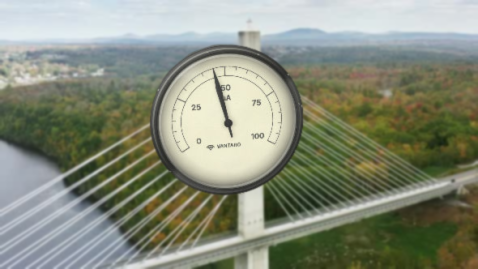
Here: 45 µA
